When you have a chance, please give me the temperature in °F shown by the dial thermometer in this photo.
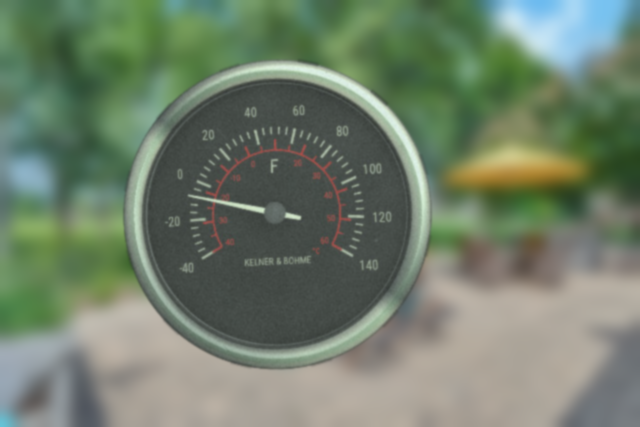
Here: -8 °F
